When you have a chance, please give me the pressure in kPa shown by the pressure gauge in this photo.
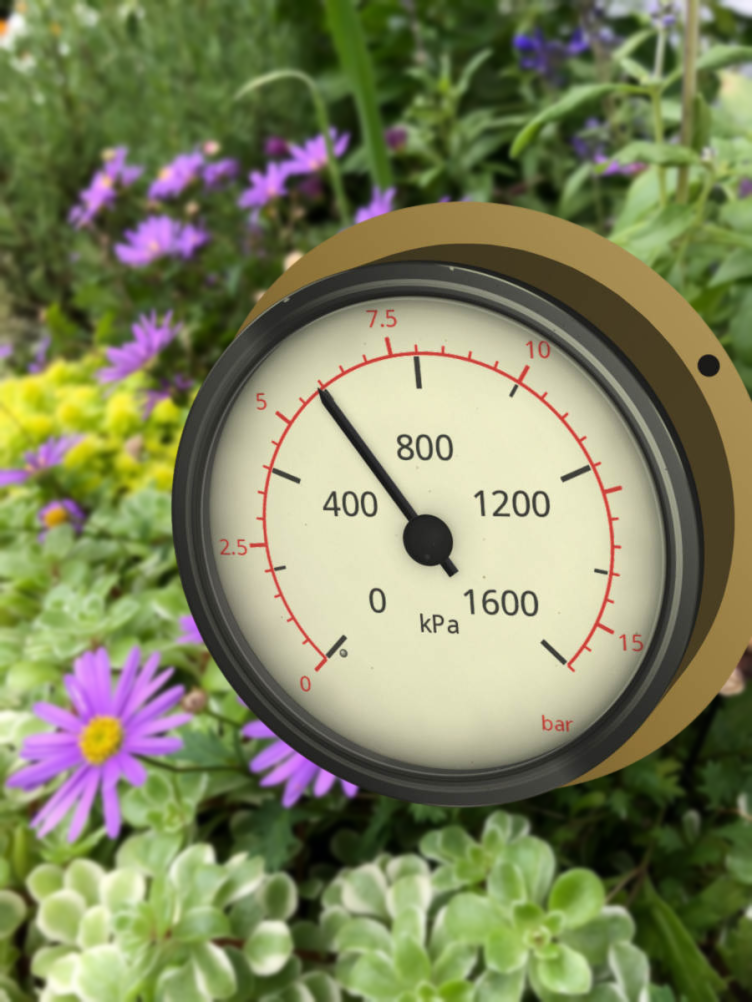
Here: 600 kPa
